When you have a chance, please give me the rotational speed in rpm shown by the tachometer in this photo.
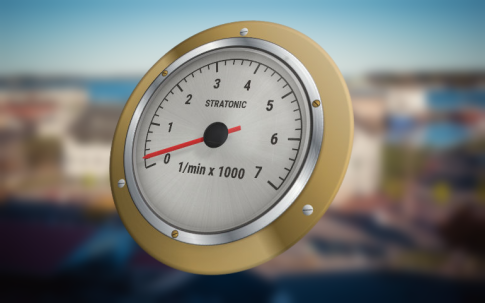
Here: 200 rpm
